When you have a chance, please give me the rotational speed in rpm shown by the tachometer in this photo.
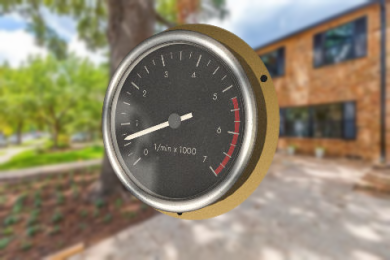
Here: 625 rpm
